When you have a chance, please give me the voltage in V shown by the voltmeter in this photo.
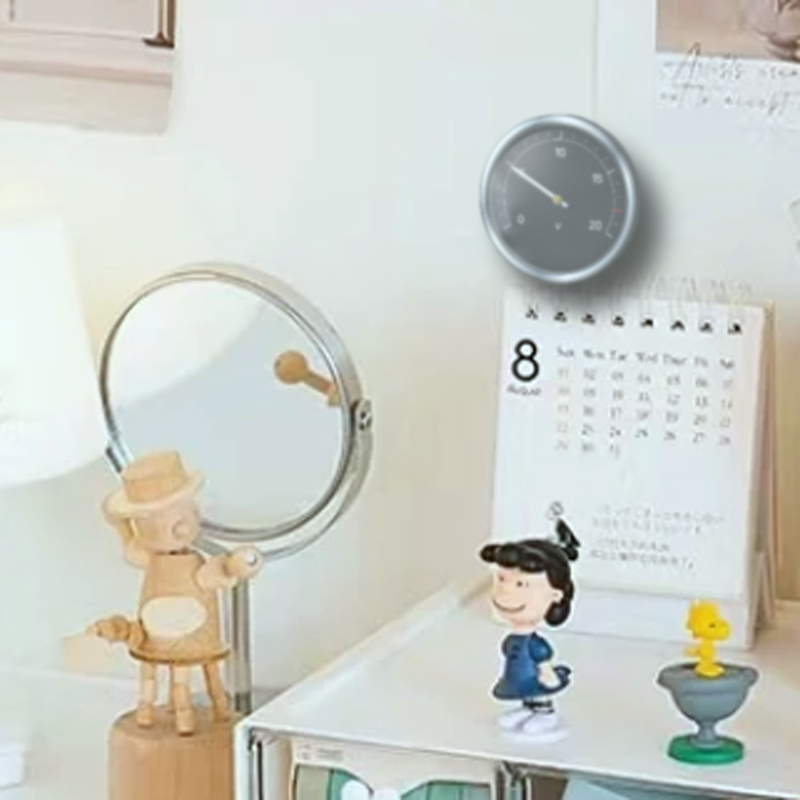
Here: 5 V
